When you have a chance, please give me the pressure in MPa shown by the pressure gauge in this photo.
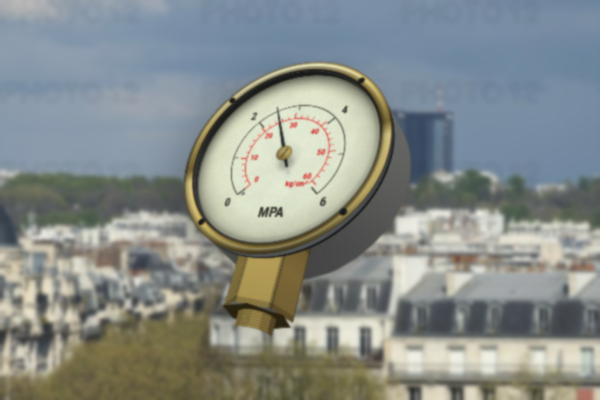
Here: 2.5 MPa
